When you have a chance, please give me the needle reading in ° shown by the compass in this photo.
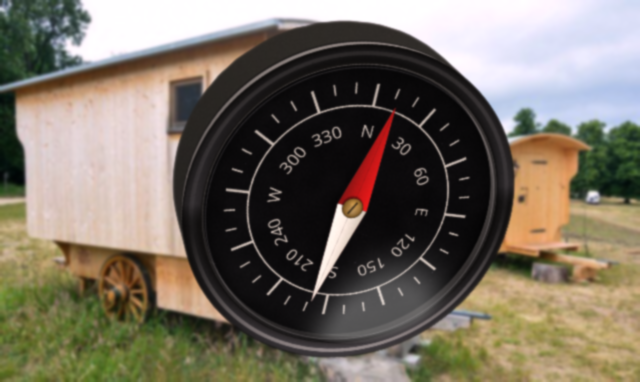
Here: 10 °
